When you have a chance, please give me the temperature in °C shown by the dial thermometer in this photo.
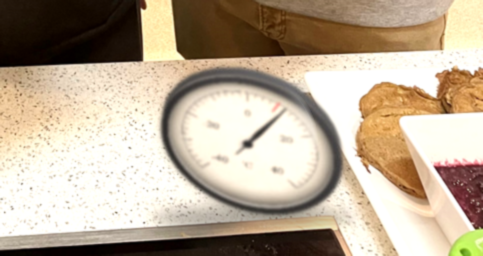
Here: 10 °C
